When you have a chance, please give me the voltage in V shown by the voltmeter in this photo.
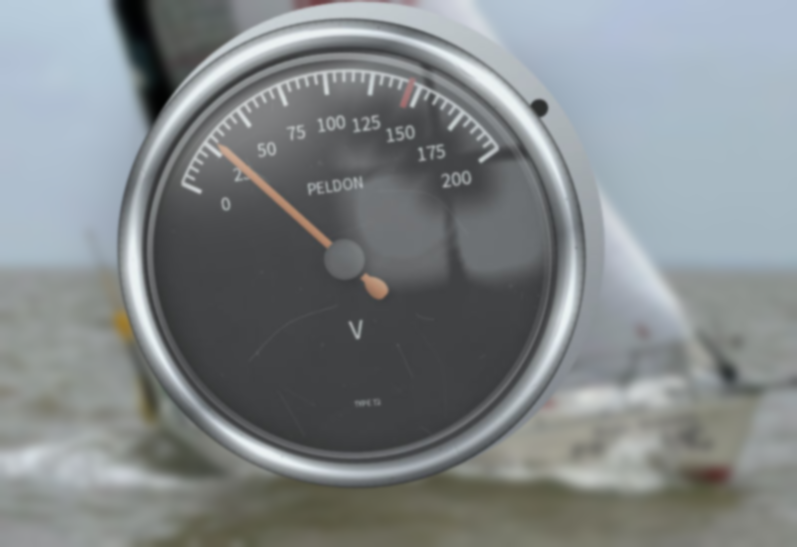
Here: 30 V
